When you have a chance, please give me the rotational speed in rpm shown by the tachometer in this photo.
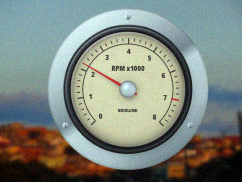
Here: 2200 rpm
